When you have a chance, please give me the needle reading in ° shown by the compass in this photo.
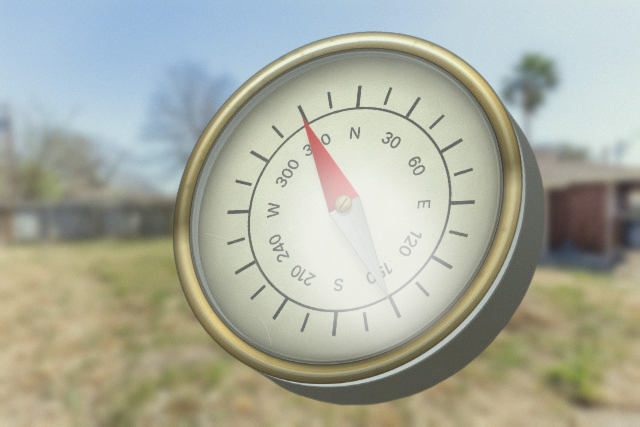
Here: 330 °
